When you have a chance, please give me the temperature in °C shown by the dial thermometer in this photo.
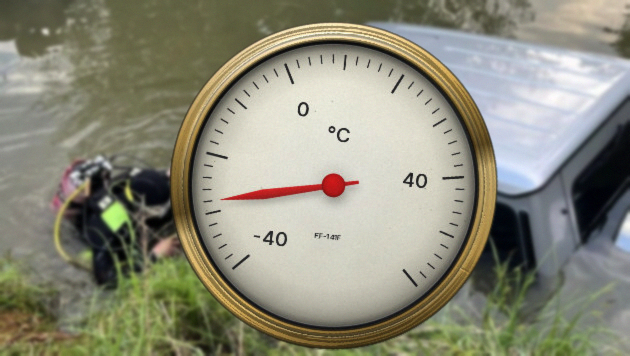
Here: -28 °C
